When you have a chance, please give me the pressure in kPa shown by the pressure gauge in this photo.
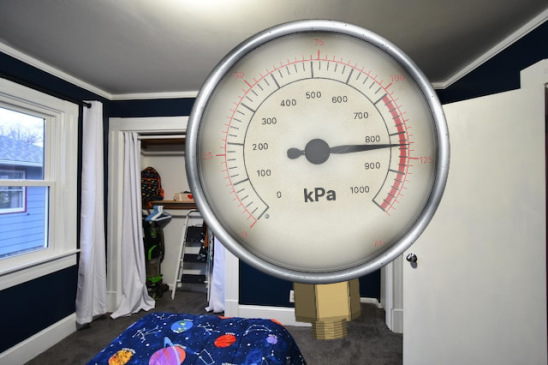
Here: 830 kPa
